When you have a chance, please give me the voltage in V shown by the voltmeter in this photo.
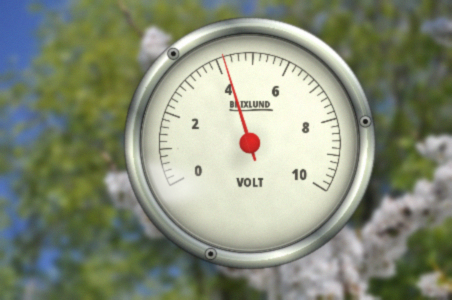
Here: 4.2 V
